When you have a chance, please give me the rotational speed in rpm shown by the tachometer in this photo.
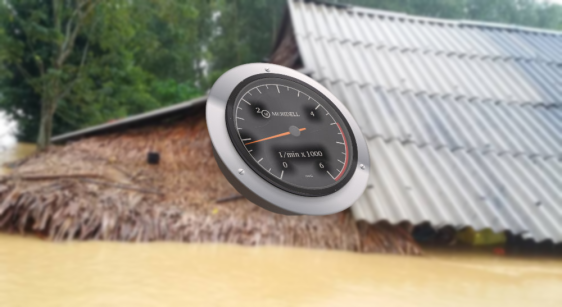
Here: 875 rpm
